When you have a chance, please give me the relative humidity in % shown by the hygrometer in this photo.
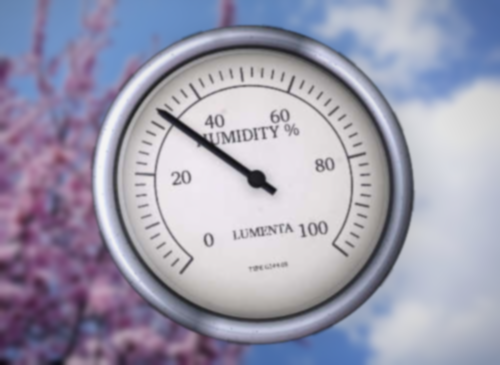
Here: 32 %
